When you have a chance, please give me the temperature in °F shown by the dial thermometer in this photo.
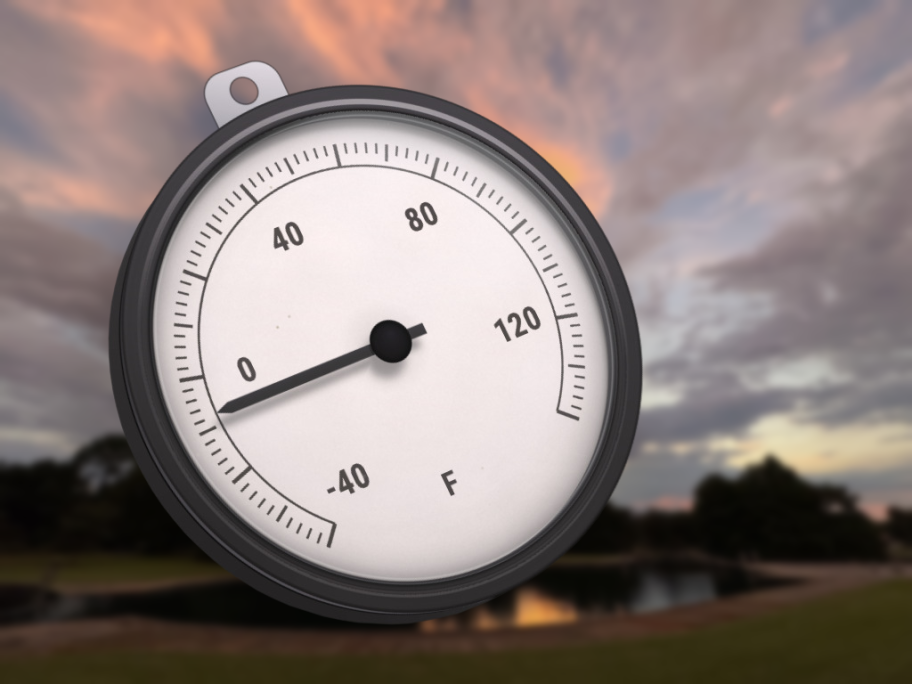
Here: -8 °F
